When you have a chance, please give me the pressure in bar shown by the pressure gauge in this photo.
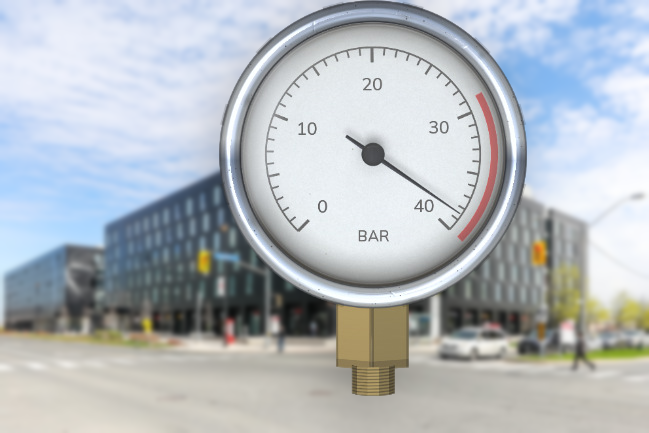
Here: 38.5 bar
